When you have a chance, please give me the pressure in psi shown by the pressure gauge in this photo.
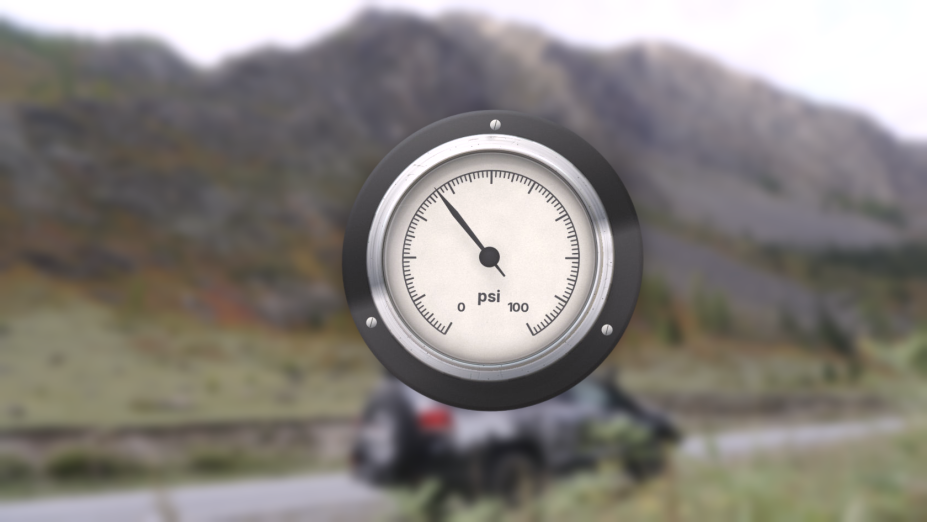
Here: 37 psi
